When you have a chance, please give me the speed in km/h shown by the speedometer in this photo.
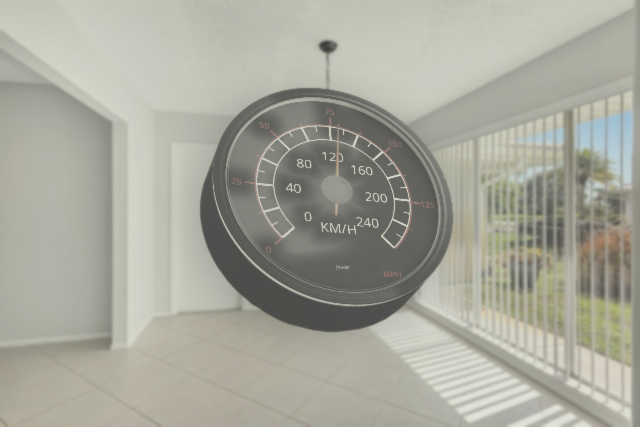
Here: 125 km/h
